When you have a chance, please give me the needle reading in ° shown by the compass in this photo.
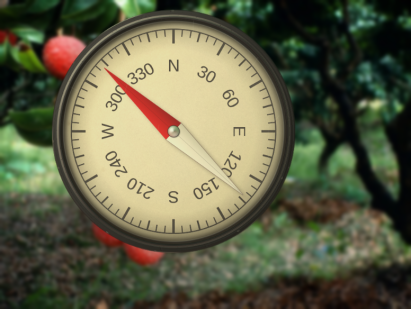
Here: 312.5 °
